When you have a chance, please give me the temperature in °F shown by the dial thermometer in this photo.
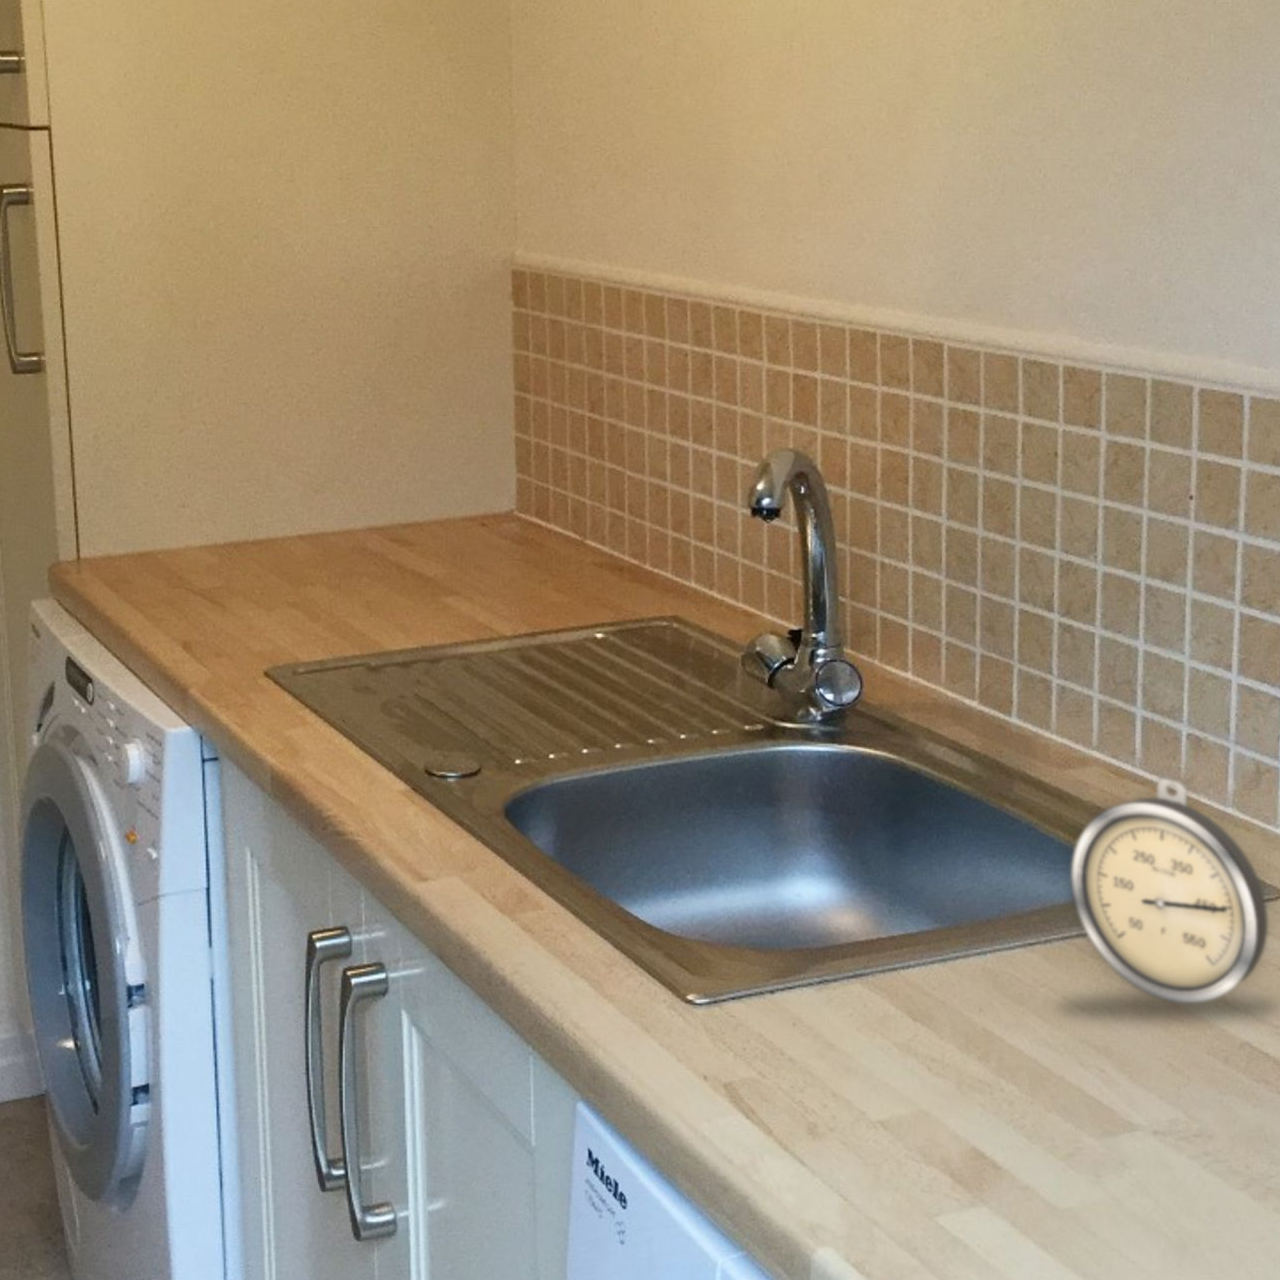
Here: 450 °F
